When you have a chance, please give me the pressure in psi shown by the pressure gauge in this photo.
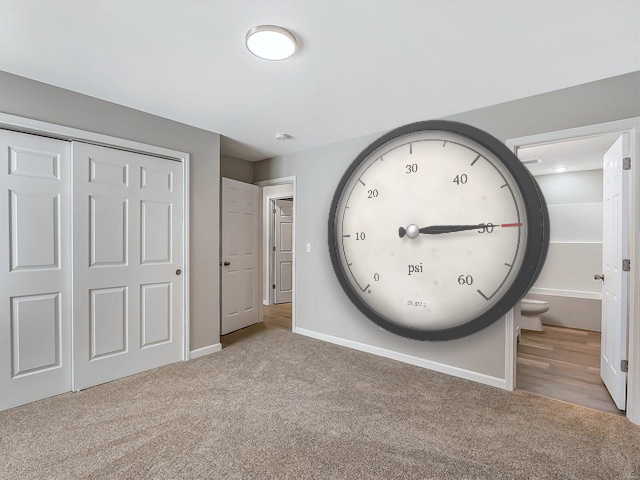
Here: 50 psi
